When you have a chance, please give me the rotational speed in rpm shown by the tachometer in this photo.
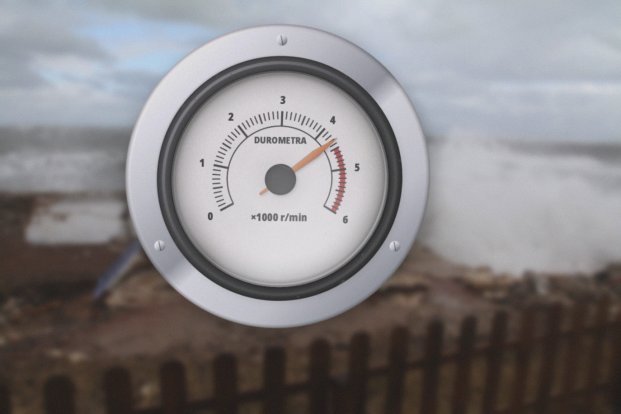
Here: 4300 rpm
